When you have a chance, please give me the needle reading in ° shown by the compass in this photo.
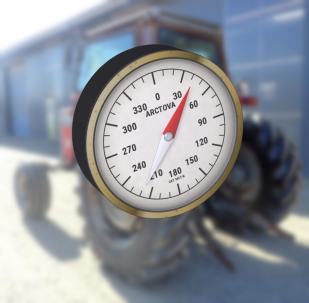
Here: 40 °
